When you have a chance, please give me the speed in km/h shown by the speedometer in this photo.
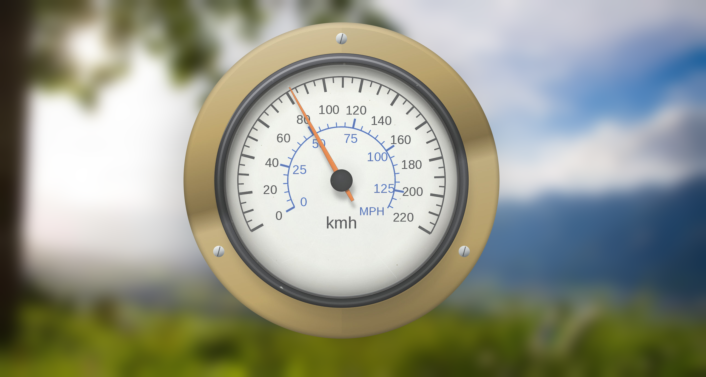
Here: 82.5 km/h
